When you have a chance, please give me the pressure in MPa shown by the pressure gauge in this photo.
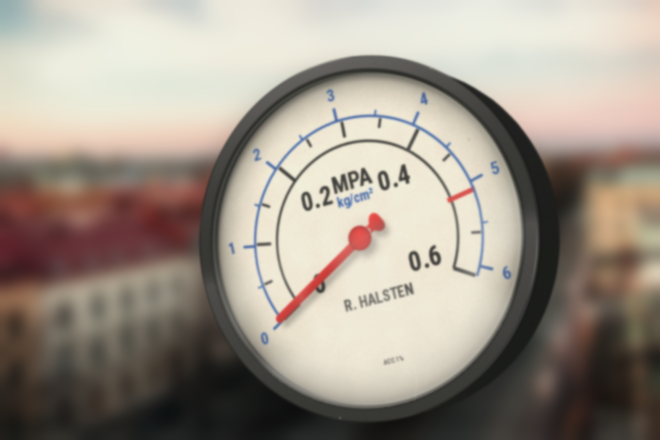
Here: 0 MPa
